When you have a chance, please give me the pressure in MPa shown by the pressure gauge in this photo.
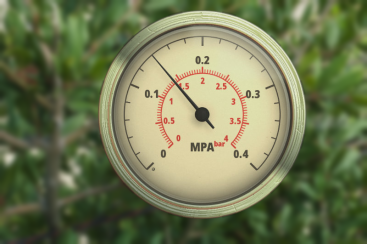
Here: 0.14 MPa
